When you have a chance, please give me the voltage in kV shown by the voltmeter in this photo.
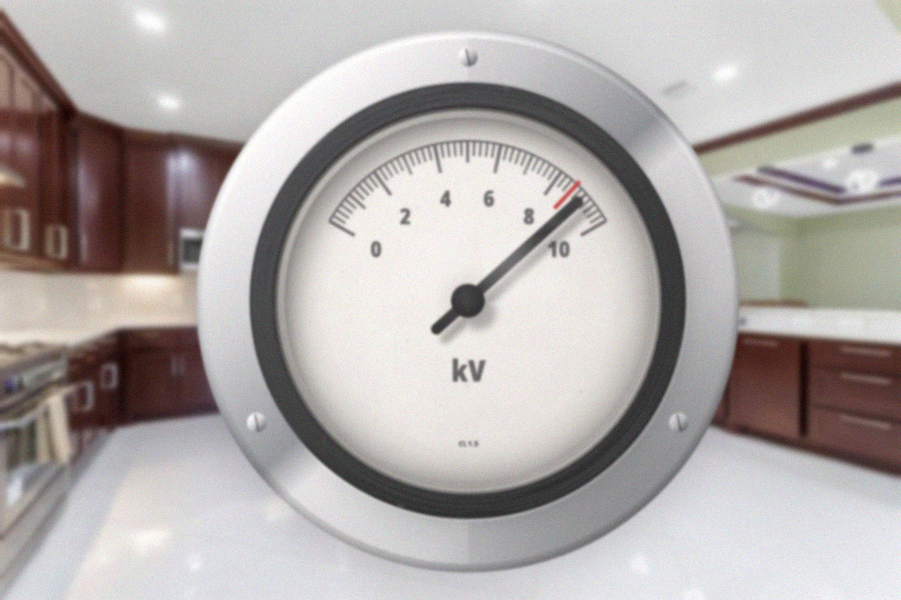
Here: 9 kV
